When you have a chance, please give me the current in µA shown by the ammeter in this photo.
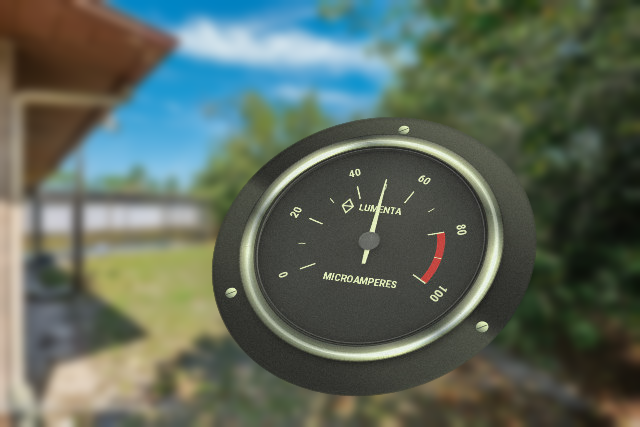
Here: 50 µA
